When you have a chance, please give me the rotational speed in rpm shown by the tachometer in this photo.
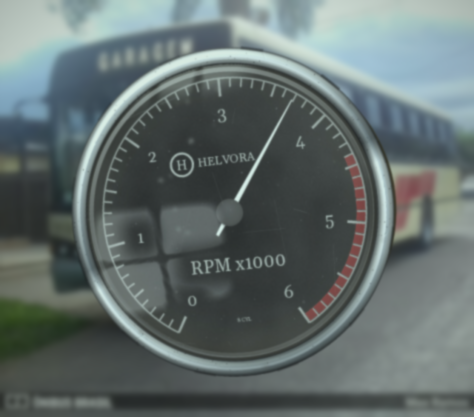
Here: 3700 rpm
